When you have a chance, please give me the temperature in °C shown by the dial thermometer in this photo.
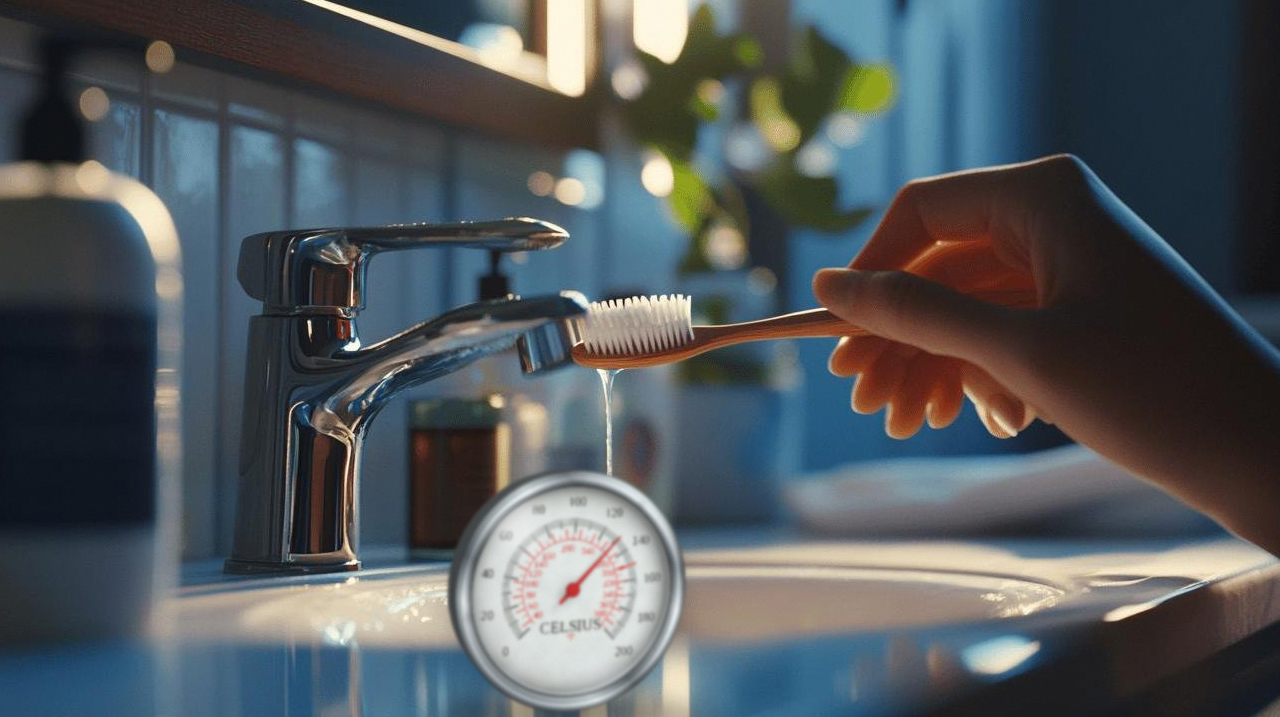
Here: 130 °C
